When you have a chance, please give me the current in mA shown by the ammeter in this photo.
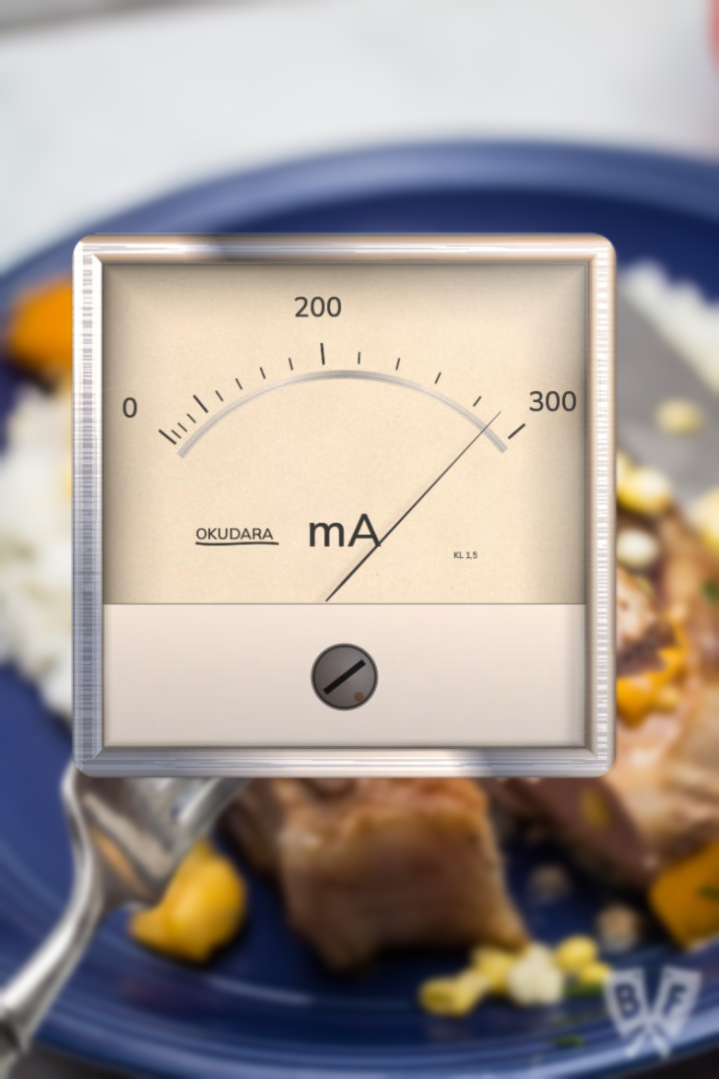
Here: 290 mA
